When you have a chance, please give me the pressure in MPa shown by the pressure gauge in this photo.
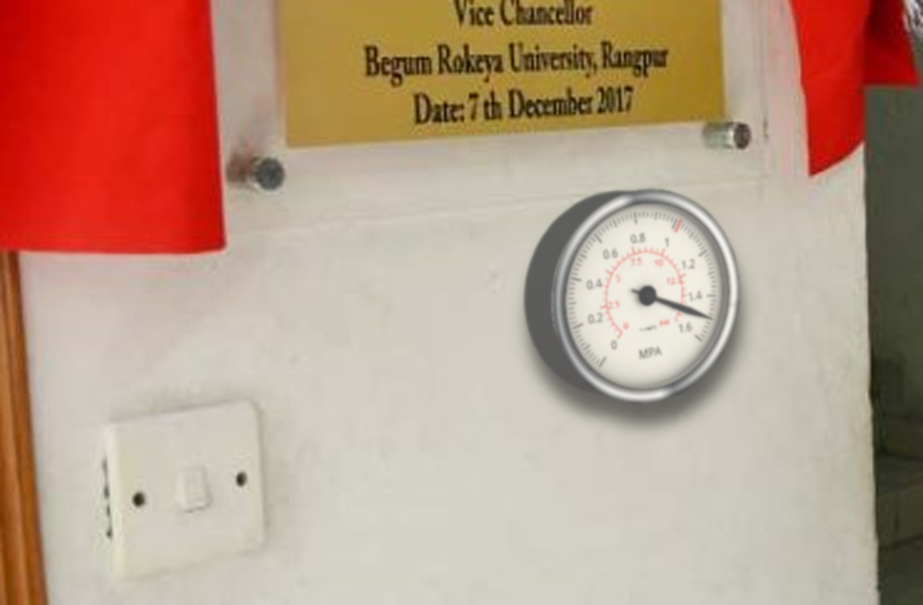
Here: 1.5 MPa
